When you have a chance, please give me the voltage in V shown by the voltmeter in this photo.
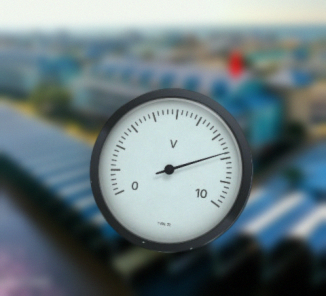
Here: 7.8 V
